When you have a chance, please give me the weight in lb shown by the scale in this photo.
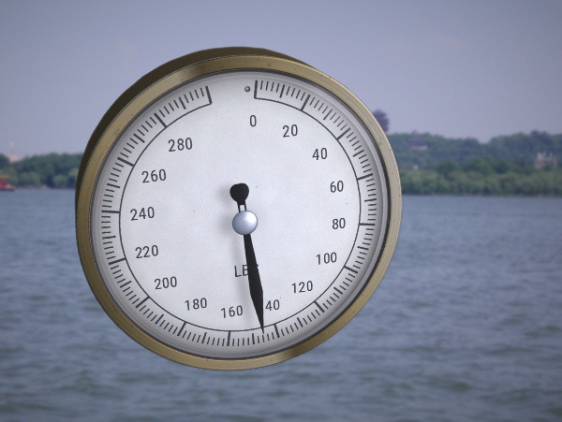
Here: 146 lb
